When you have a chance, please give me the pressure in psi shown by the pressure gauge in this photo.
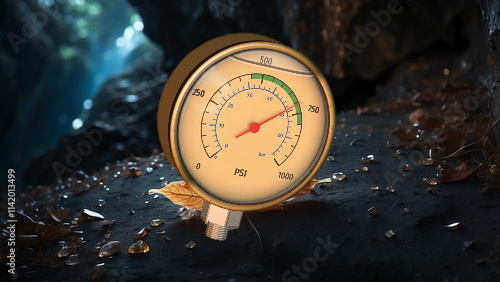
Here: 700 psi
